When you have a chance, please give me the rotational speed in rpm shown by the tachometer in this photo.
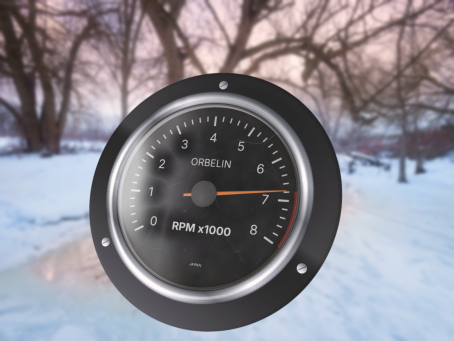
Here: 6800 rpm
